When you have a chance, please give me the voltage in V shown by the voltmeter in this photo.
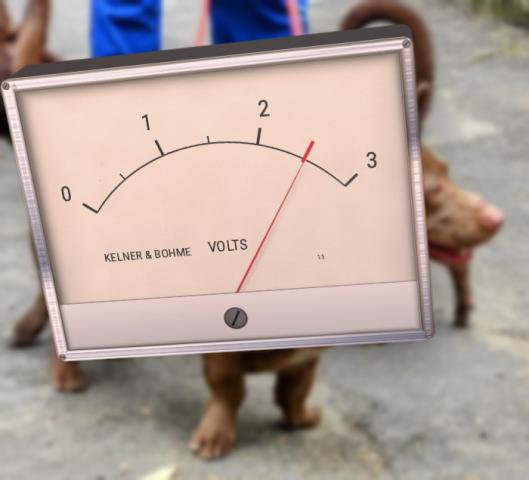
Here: 2.5 V
